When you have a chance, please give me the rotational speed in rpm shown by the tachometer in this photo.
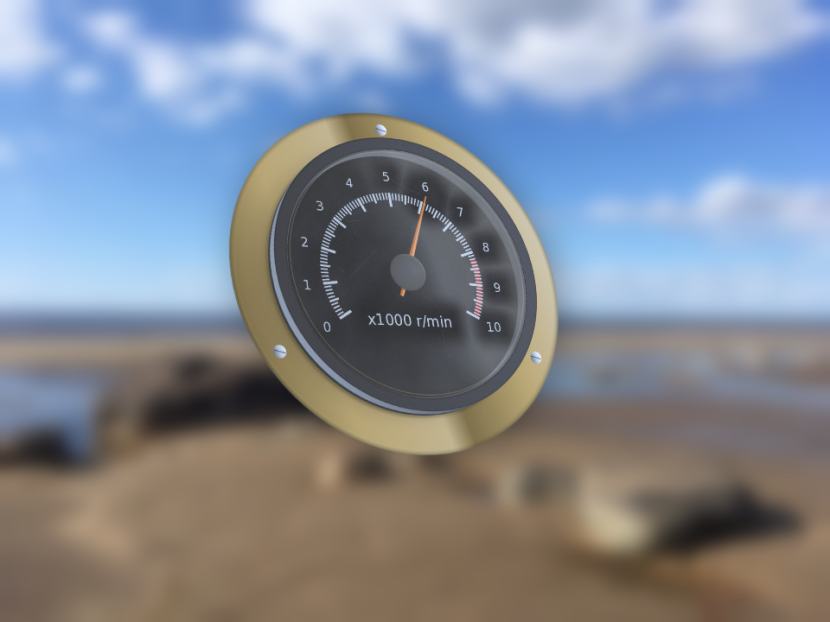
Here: 6000 rpm
